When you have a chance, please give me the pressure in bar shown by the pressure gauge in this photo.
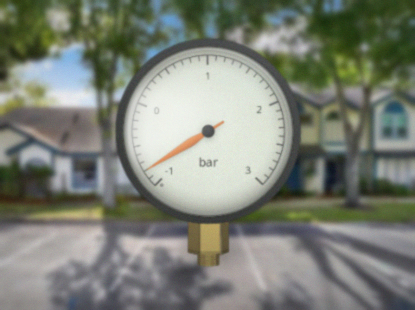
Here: -0.8 bar
